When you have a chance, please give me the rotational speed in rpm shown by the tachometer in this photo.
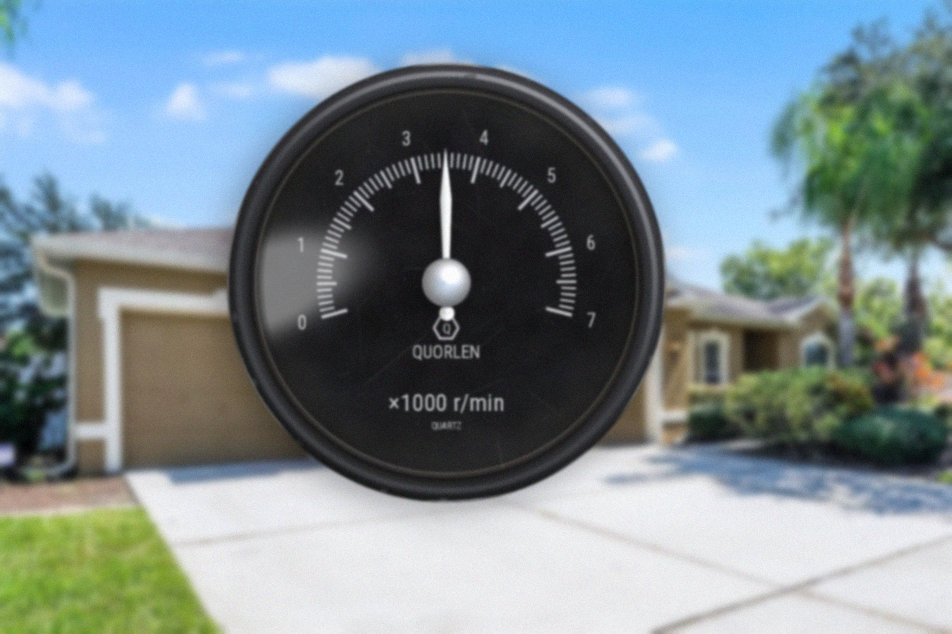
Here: 3500 rpm
